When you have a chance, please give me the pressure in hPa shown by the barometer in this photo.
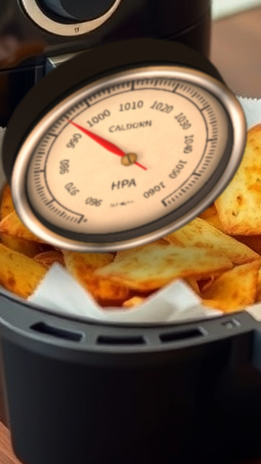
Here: 995 hPa
